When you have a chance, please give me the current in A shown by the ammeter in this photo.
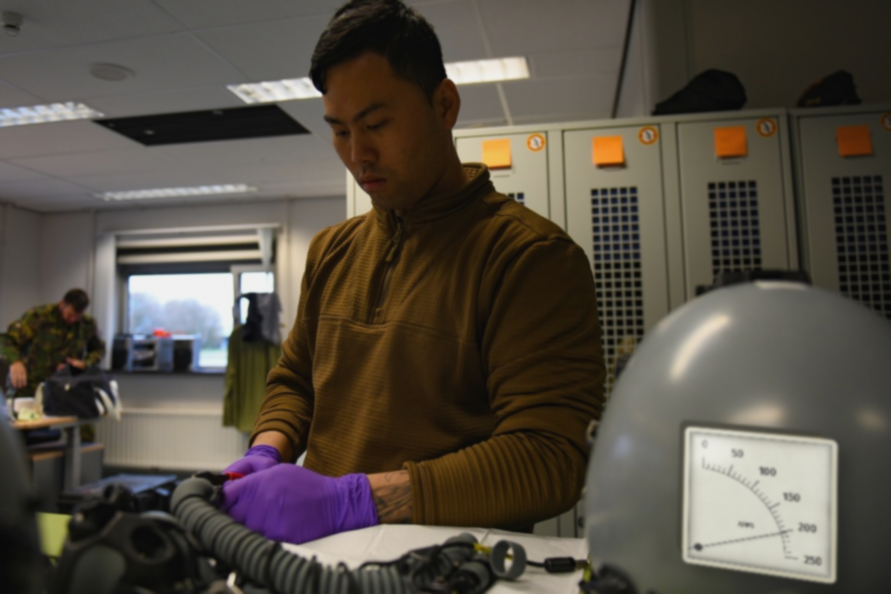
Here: 200 A
